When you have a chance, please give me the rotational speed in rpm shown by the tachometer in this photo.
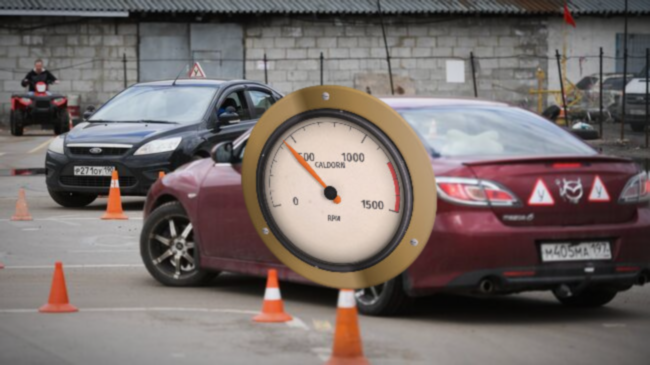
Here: 450 rpm
